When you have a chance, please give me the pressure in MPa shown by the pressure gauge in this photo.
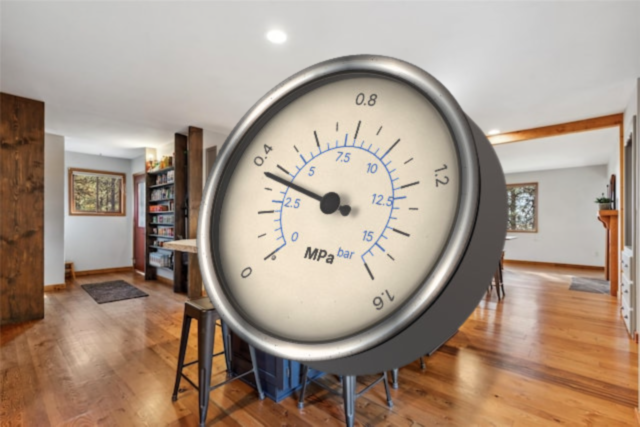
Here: 0.35 MPa
